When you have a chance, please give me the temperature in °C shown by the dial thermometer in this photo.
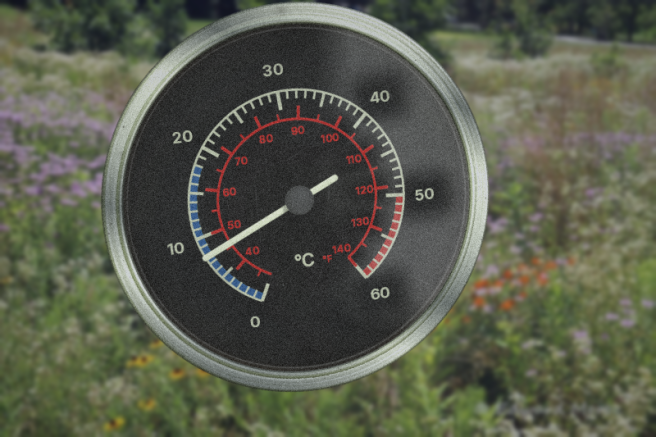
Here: 8 °C
